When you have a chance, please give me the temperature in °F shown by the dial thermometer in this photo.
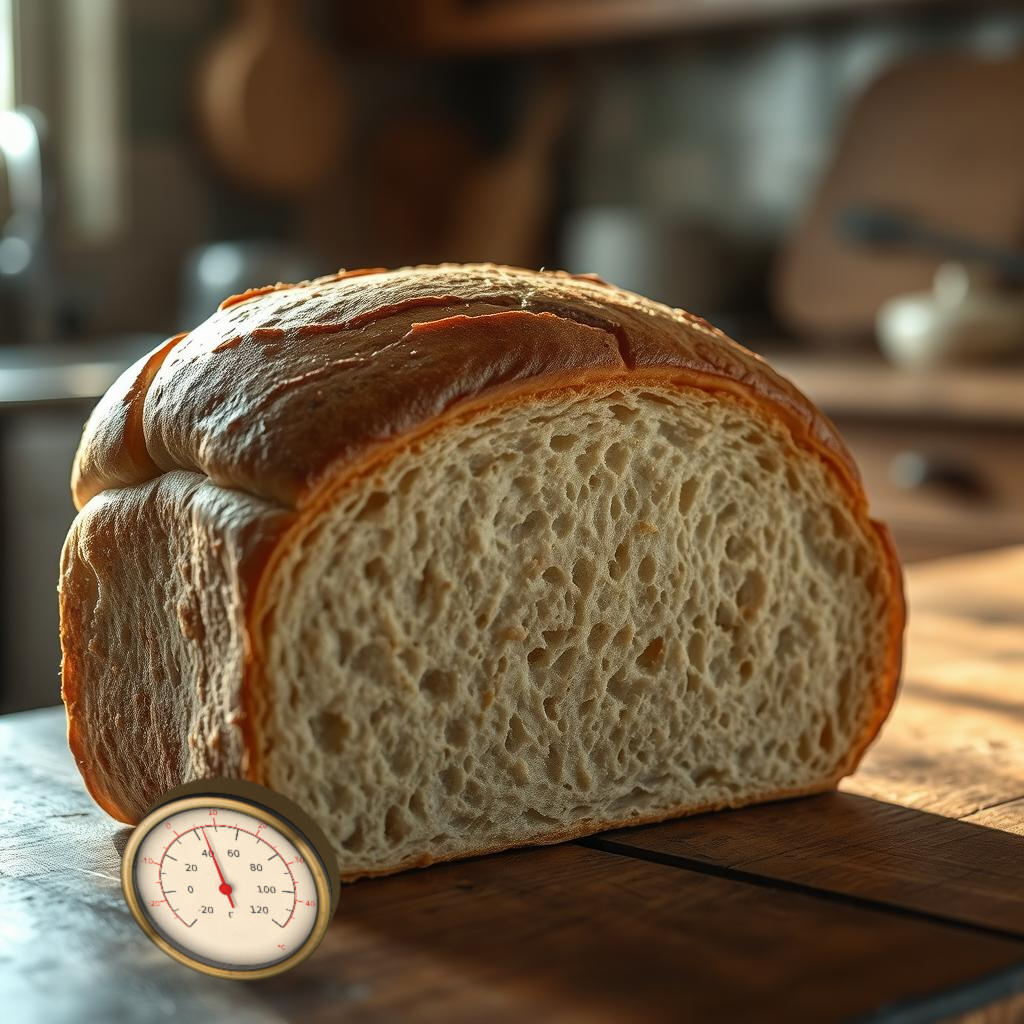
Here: 45 °F
